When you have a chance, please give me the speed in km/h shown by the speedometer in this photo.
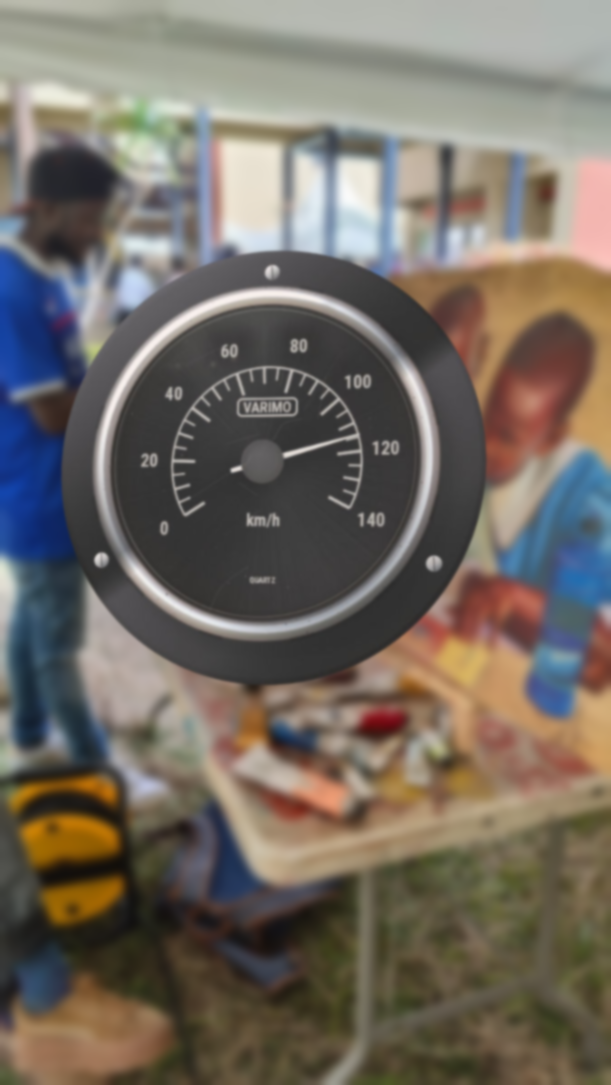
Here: 115 km/h
